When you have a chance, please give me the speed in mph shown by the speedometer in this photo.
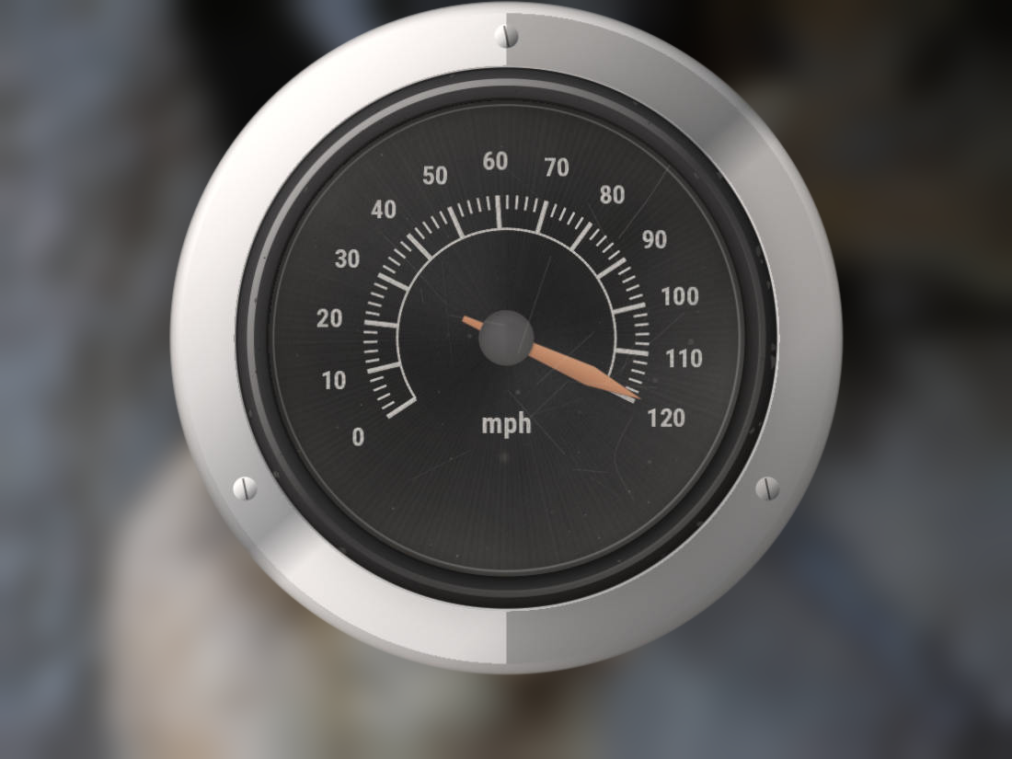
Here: 119 mph
